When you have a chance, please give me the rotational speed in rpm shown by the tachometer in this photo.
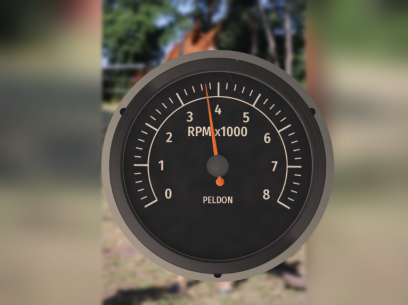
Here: 3700 rpm
